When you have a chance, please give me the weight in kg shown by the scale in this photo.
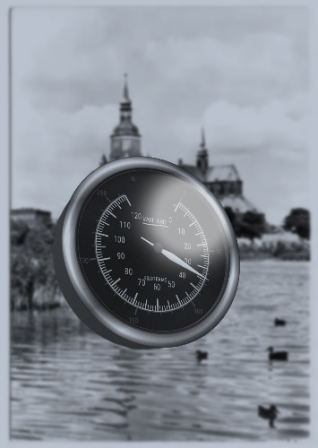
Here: 35 kg
